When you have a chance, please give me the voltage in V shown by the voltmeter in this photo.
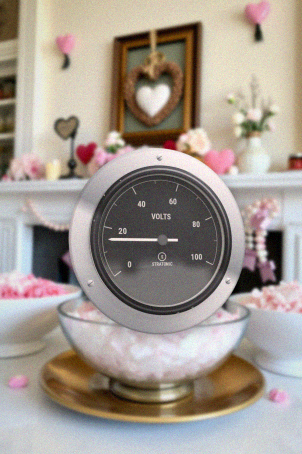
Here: 15 V
